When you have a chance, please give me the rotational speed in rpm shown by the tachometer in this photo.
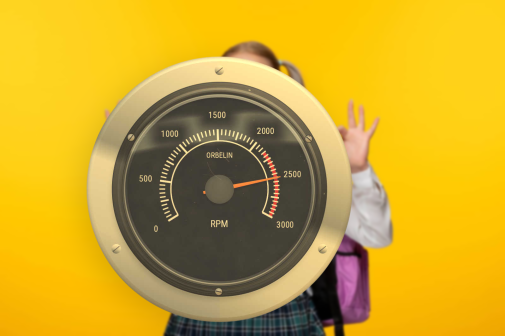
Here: 2500 rpm
